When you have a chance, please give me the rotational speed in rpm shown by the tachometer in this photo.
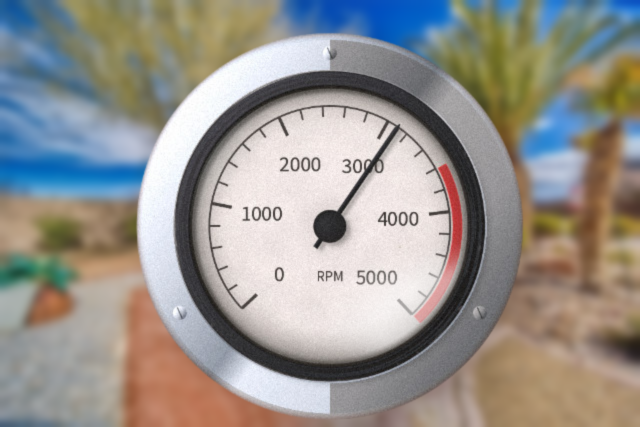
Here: 3100 rpm
